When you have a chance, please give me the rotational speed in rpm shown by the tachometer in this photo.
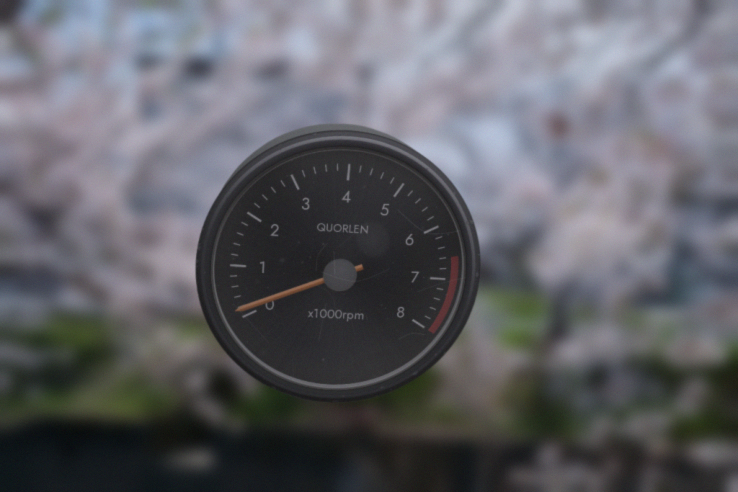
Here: 200 rpm
